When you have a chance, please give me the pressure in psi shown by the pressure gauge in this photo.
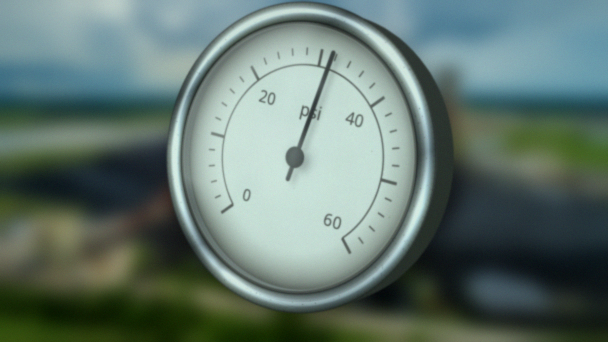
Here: 32 psi
